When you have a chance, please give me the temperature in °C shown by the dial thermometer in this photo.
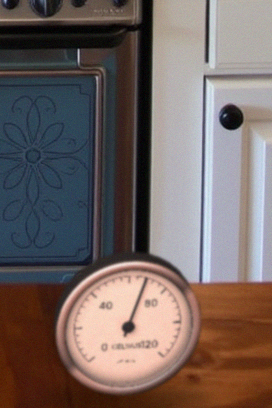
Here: 68 °C
